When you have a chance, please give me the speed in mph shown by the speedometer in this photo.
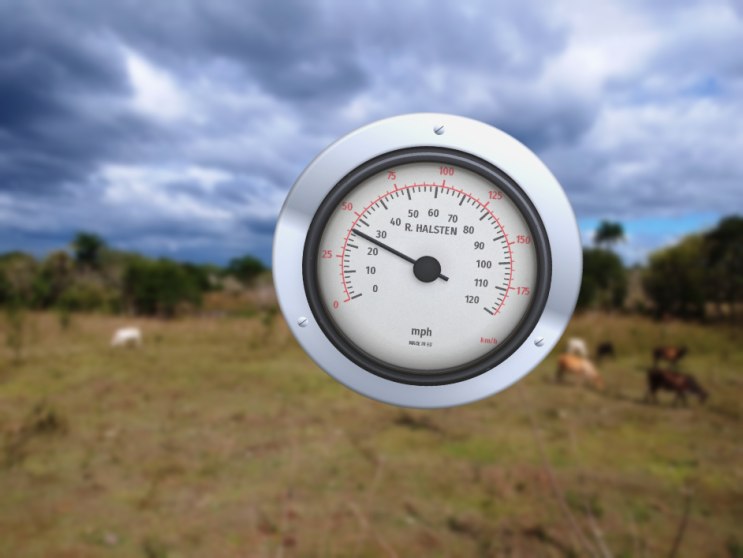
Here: 26 mph
